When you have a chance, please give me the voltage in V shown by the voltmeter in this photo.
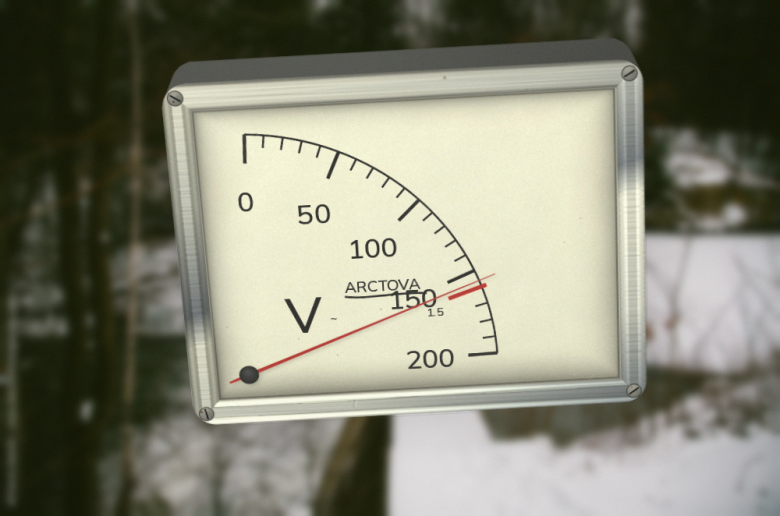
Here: 155 V
